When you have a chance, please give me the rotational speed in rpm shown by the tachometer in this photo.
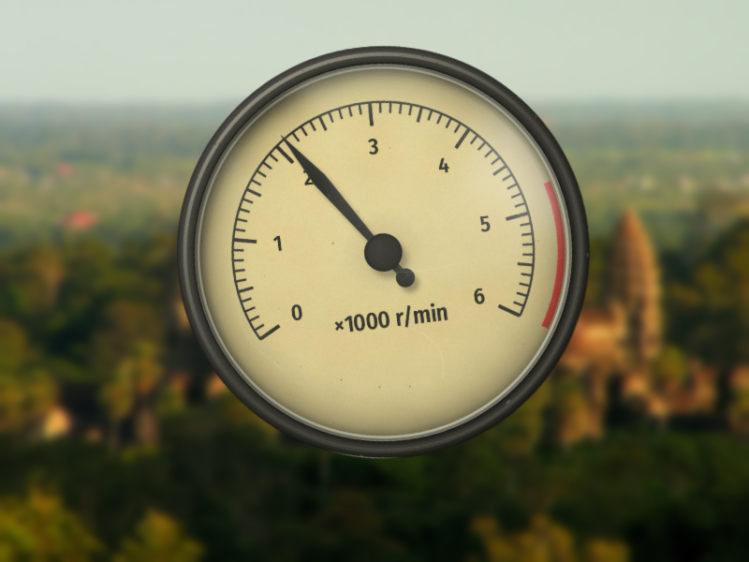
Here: 2100 rpm
